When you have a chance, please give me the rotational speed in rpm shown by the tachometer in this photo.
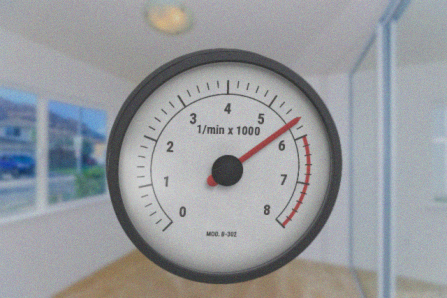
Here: 5600 rpm
